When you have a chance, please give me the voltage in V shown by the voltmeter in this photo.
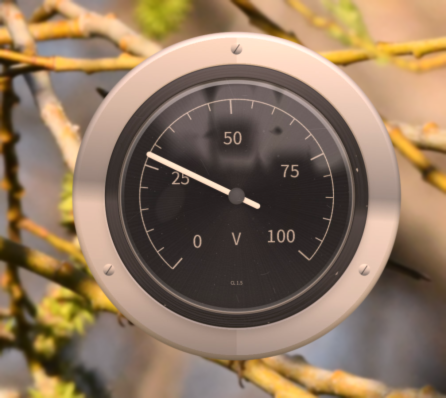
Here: 27.5 V
